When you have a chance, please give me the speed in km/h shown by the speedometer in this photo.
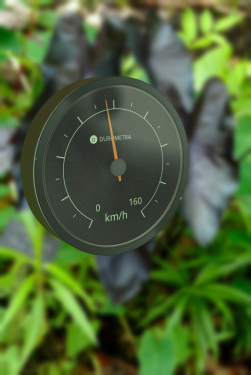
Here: 75 km/h
